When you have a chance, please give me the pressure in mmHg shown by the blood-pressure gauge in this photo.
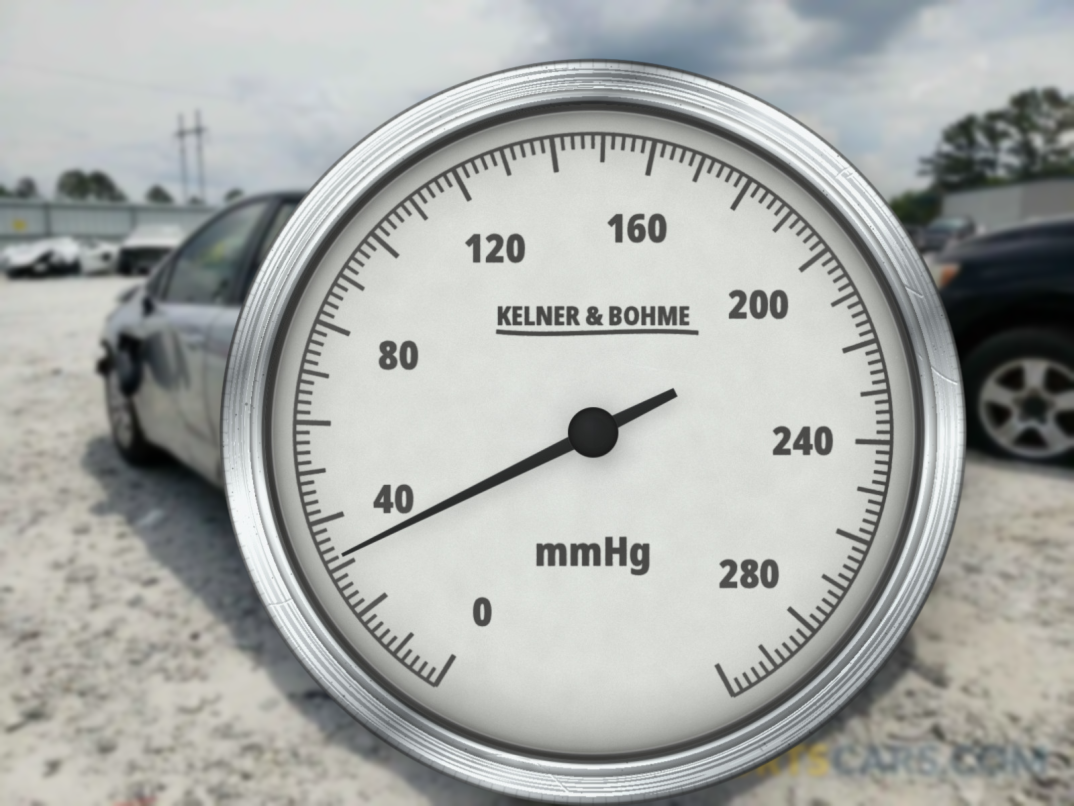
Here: 32 mmHg
